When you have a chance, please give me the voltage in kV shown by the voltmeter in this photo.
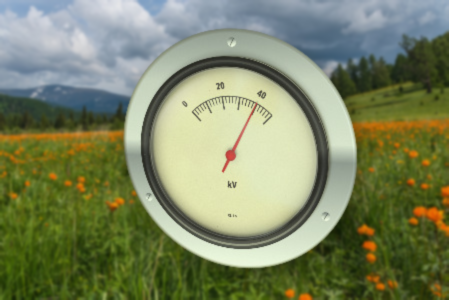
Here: 40 kV
